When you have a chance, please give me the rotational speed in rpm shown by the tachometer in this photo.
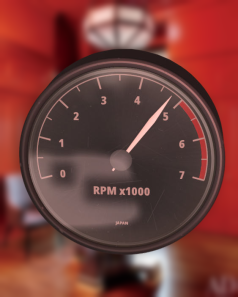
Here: 4750 rpm
